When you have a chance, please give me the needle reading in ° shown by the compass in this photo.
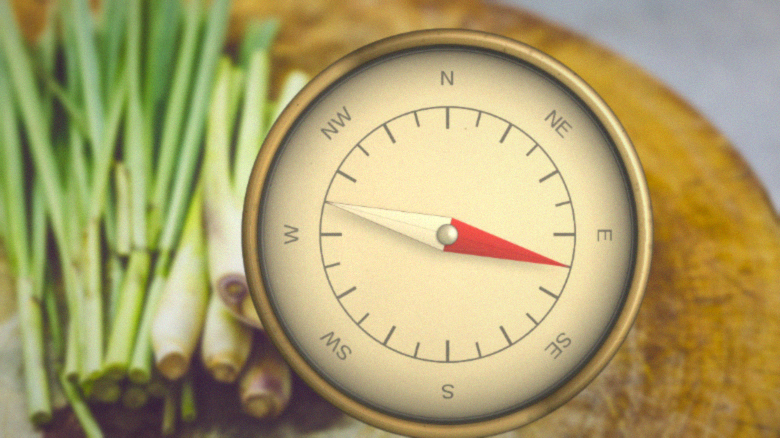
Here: 105 °
